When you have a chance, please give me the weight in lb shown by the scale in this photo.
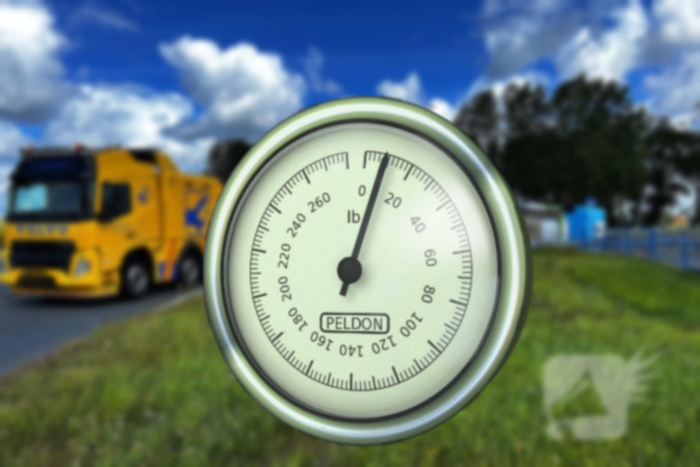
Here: 10 lb
